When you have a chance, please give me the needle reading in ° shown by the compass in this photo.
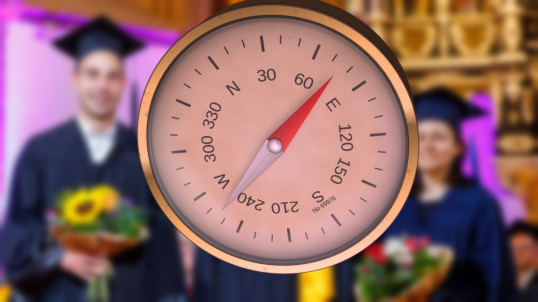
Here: 75 °
